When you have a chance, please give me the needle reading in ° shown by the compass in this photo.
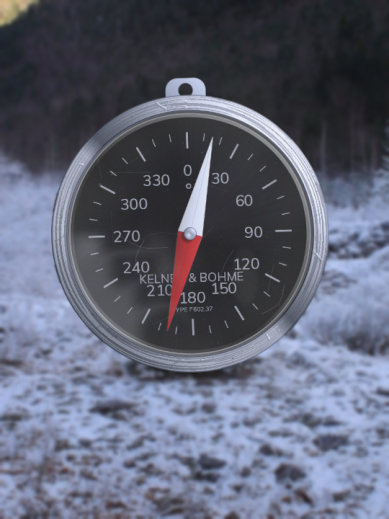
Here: 195 °
